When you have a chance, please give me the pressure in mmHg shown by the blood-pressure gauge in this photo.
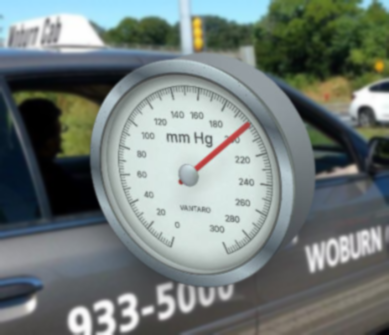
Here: 200 mmHg
